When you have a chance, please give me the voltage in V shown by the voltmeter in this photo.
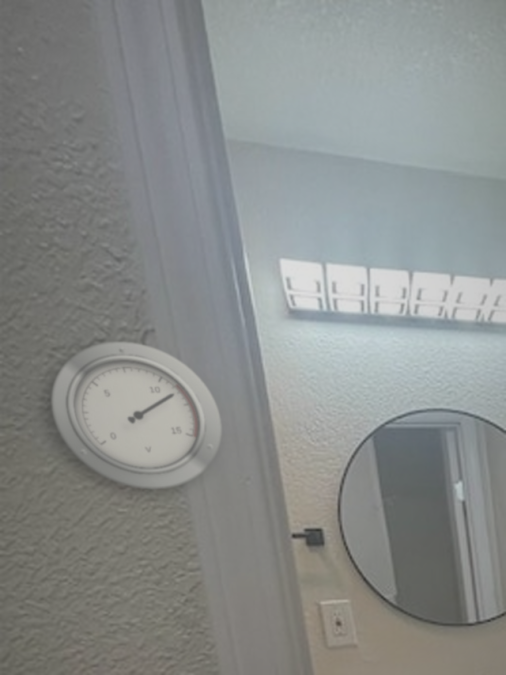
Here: 11.5 V
